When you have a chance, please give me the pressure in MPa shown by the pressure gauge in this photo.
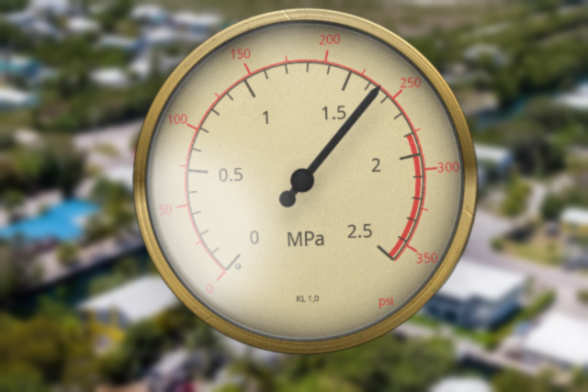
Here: 1.65 MPa
